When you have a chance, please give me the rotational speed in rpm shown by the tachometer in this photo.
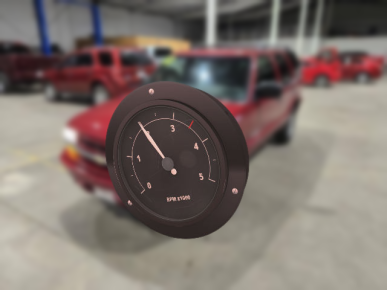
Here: 2000 rpm
